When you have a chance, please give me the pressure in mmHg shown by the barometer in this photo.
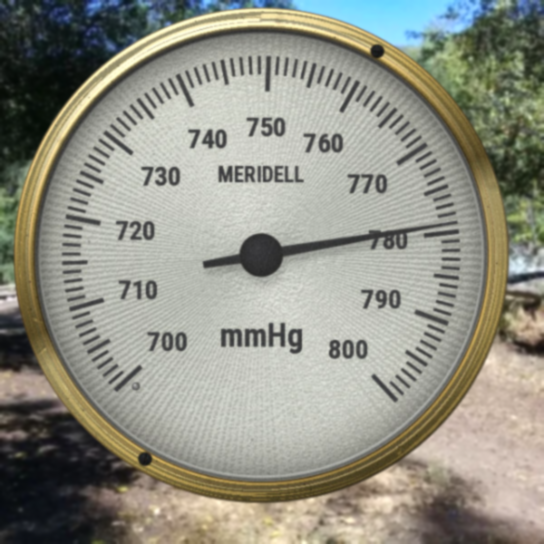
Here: 779 mmHg
